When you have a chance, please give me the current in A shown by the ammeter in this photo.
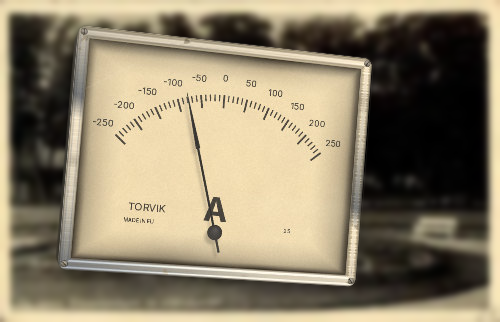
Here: -80 A
